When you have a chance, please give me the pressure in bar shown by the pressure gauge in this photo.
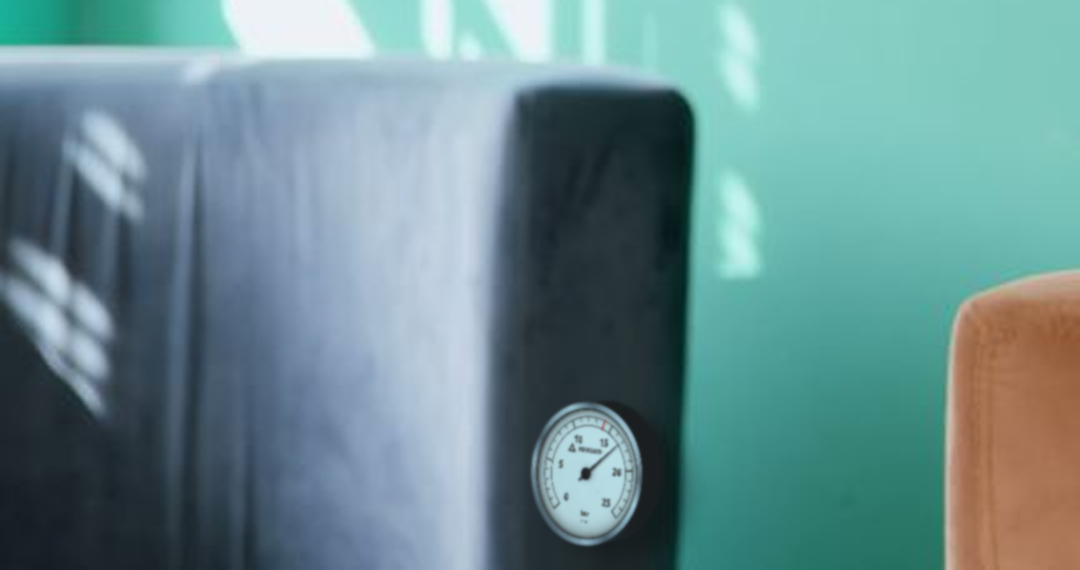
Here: 17 bar
